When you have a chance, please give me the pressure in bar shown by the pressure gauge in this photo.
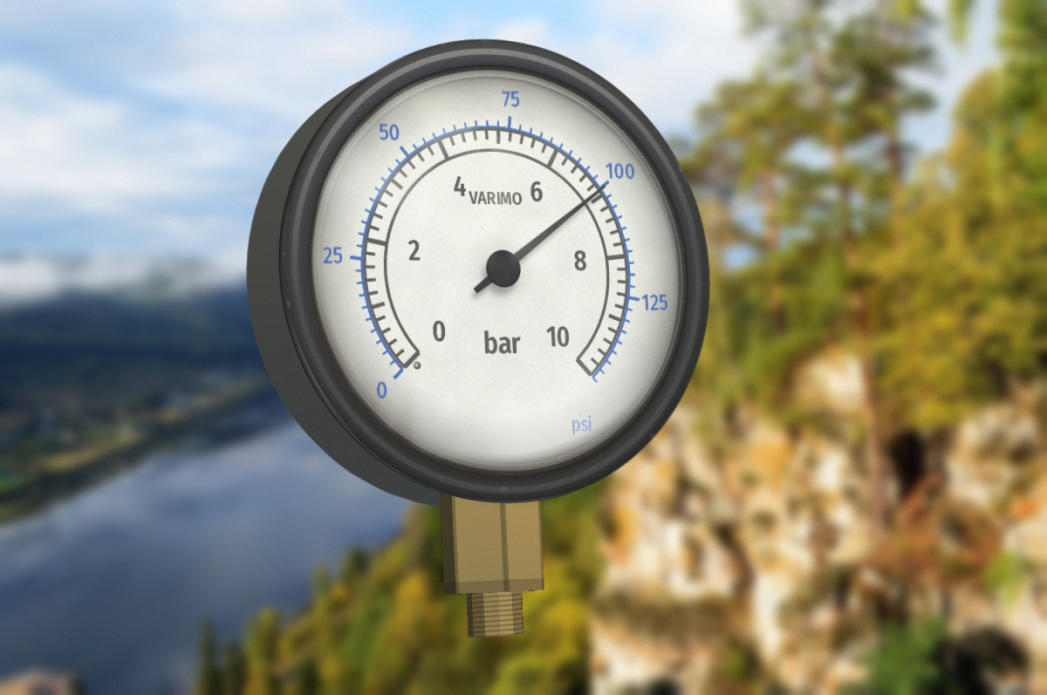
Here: 6.9 bar
